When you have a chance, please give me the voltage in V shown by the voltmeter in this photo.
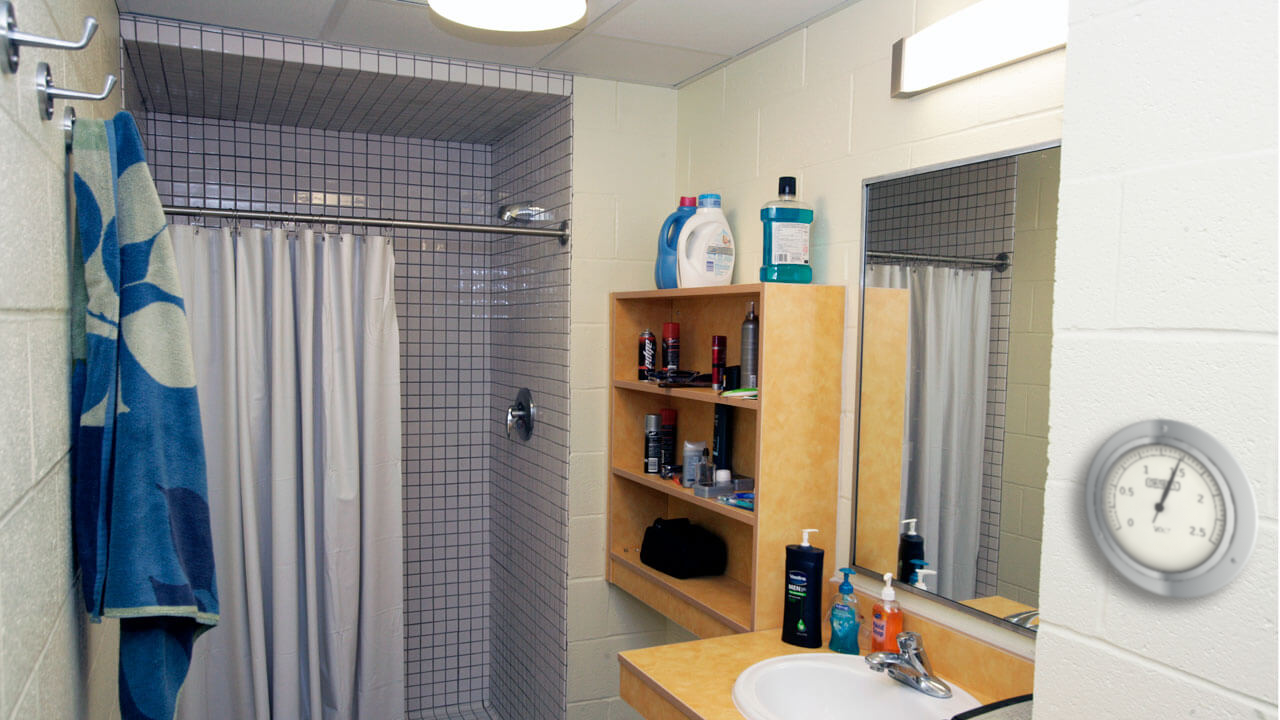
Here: 1.5 V
